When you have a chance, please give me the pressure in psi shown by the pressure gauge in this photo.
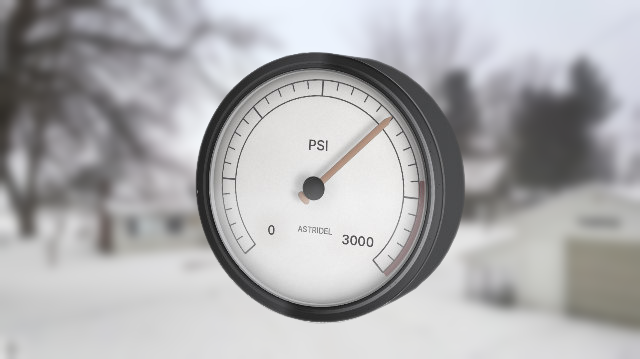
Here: 2000 psi
